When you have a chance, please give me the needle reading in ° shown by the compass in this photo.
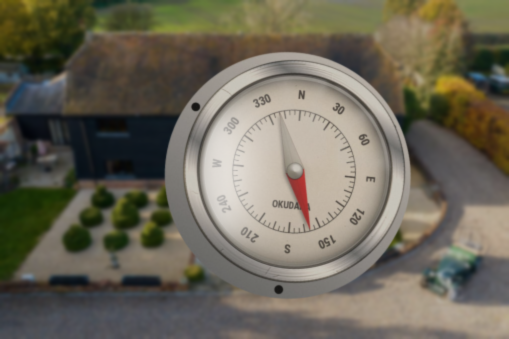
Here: 160 °
